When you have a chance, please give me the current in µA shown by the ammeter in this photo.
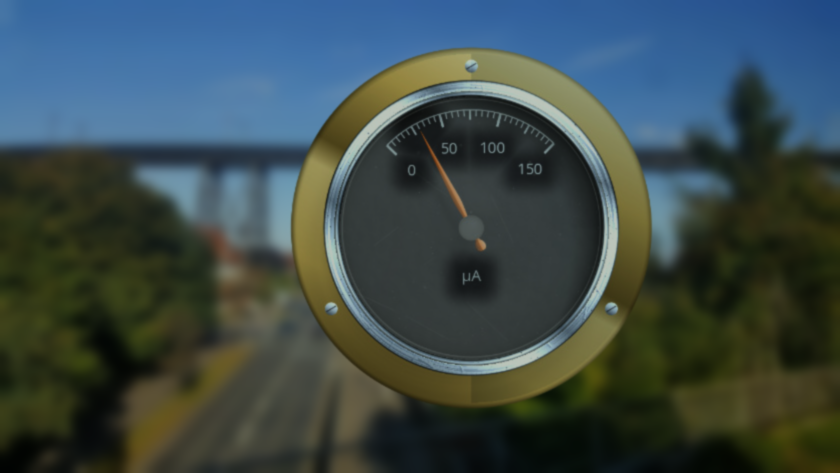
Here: 30 µA
